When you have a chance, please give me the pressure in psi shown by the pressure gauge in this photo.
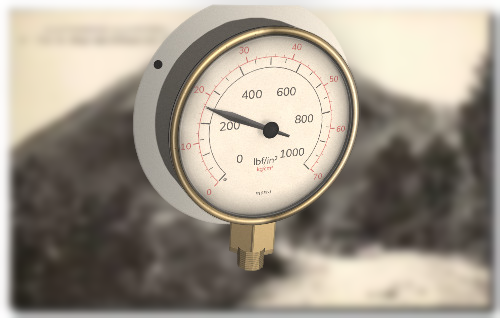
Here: 250 psi
